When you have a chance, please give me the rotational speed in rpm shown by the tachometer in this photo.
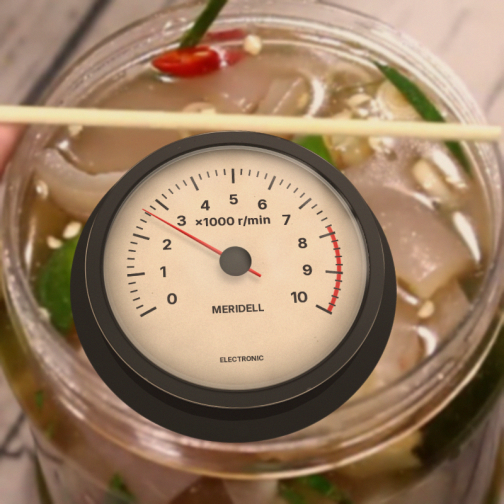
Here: 2600 rpm
